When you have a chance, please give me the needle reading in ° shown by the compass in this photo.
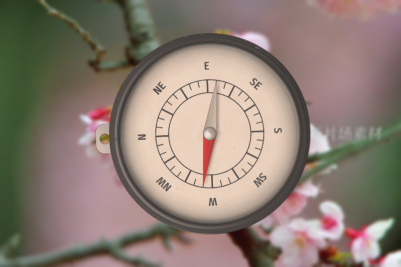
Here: 280 °
